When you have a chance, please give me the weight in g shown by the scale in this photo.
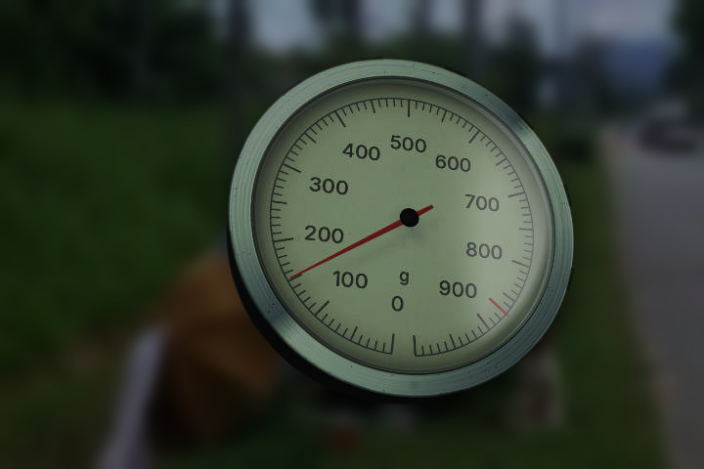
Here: 150 g
